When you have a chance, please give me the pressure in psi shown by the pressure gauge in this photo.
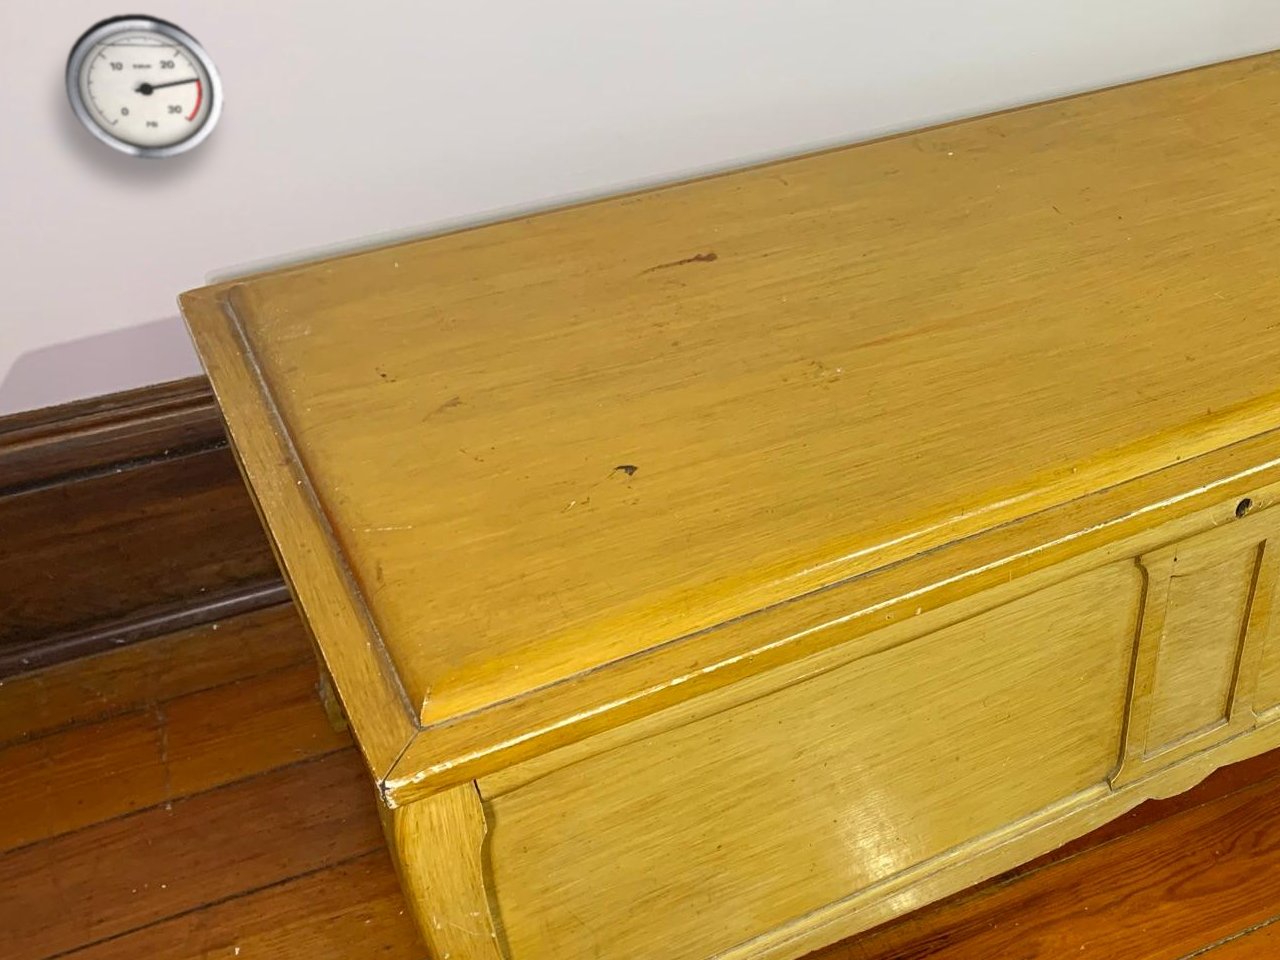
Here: 24 psi
